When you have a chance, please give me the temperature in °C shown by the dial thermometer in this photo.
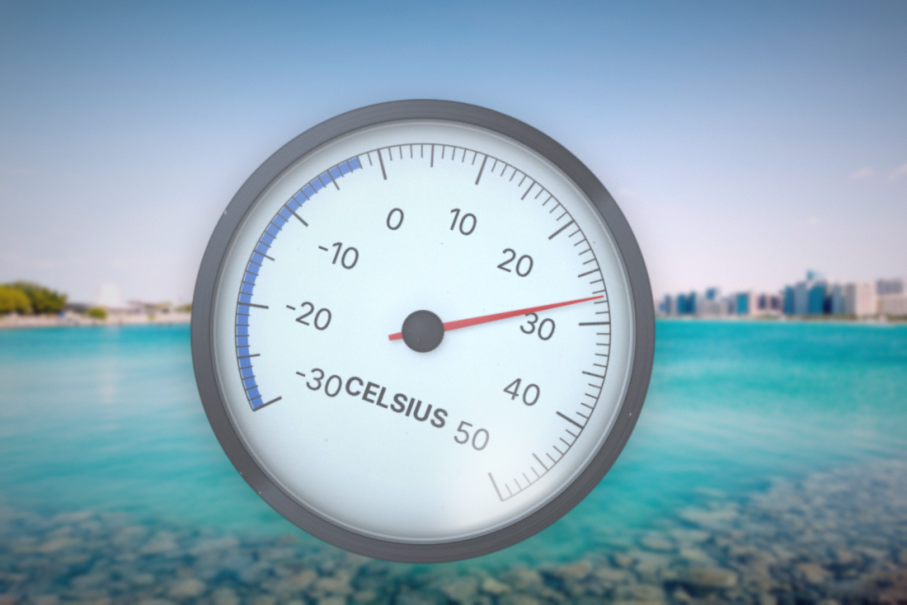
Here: 27.5 °C
